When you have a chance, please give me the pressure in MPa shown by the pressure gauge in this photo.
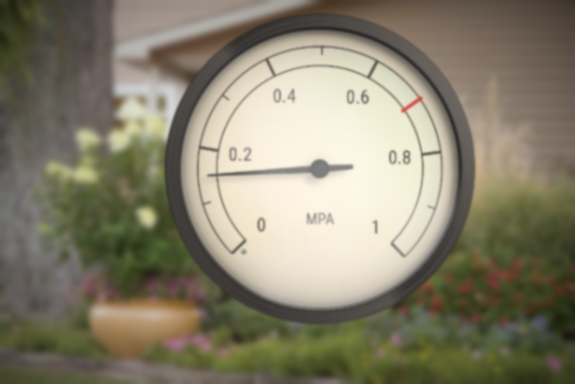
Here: 0.15 MPa
